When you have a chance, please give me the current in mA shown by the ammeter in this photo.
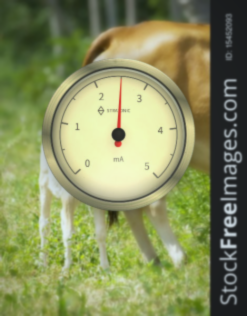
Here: 2.5 mA
